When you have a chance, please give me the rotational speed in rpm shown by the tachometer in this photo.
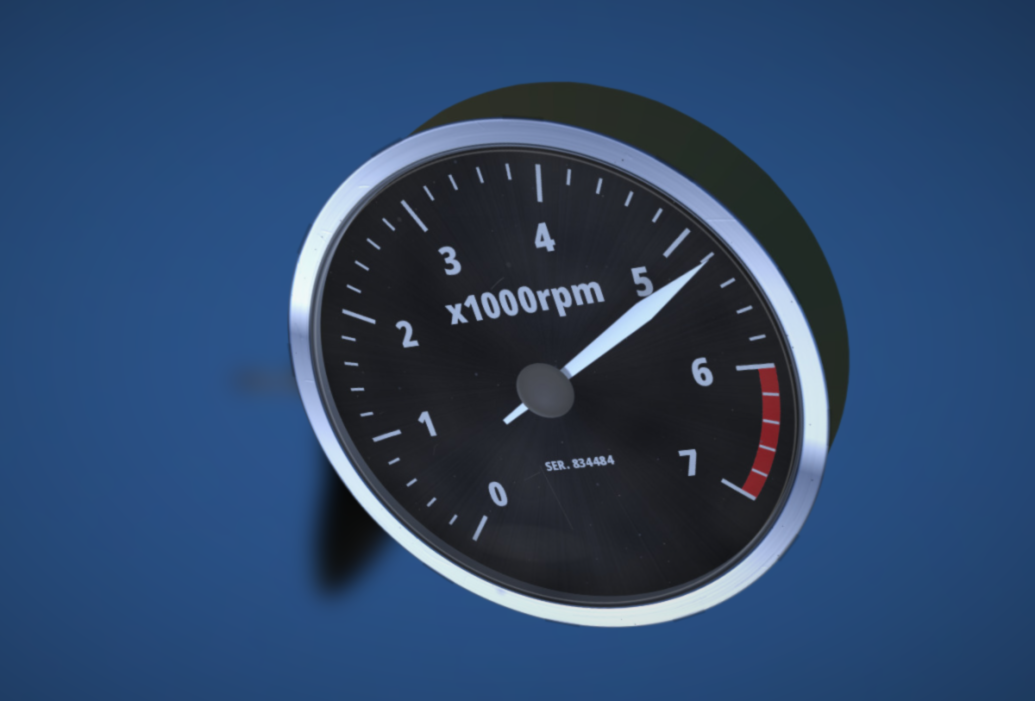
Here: 5200 rpm
